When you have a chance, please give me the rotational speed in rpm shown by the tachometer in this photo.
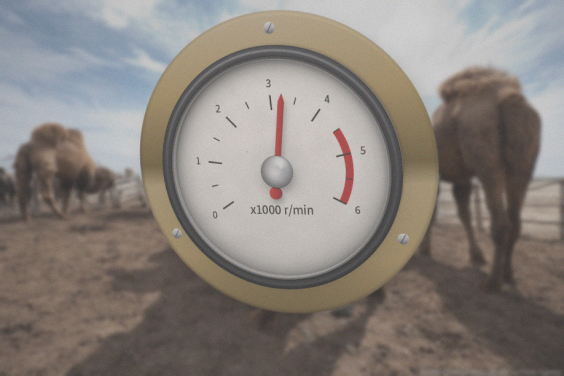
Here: 3250 rpm
